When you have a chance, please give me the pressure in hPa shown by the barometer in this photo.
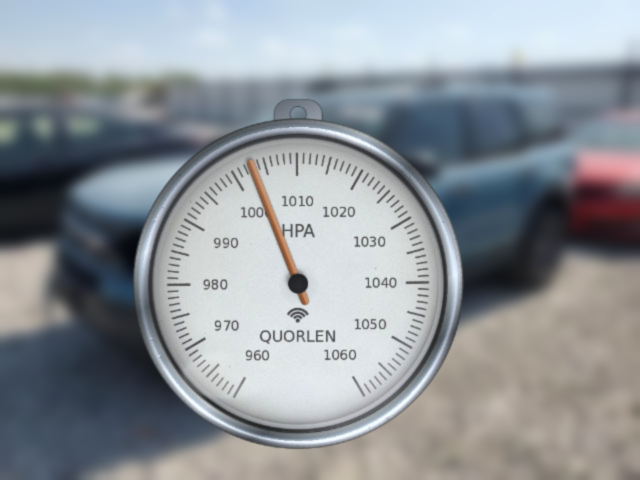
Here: 1003 hPa
